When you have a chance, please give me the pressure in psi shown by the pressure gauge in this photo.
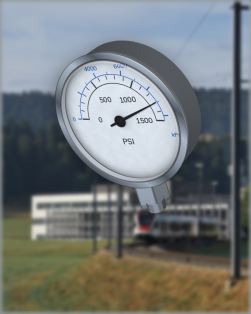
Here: 1300 psi
